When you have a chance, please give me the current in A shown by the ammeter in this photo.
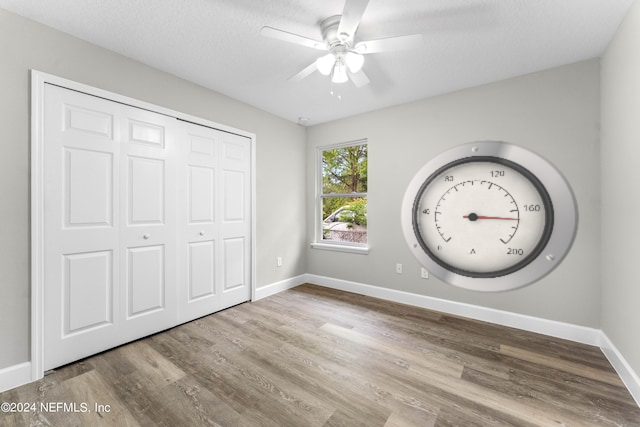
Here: 170 A
